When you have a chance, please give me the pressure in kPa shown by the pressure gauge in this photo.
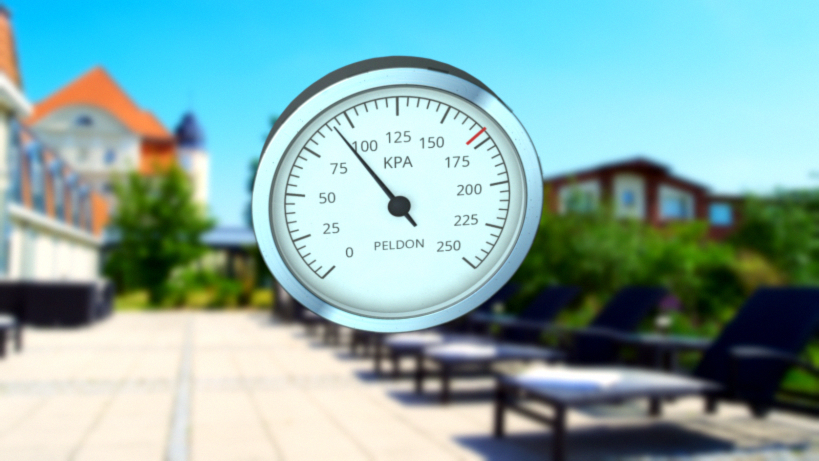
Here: 92.5 kPa
